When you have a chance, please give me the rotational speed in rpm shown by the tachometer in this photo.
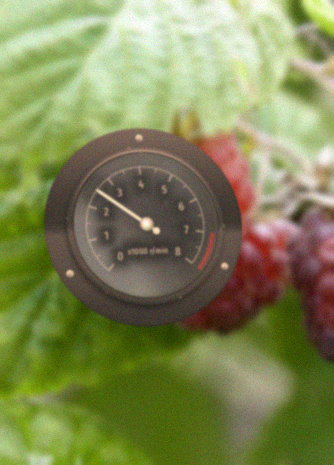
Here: 2500 rpm
